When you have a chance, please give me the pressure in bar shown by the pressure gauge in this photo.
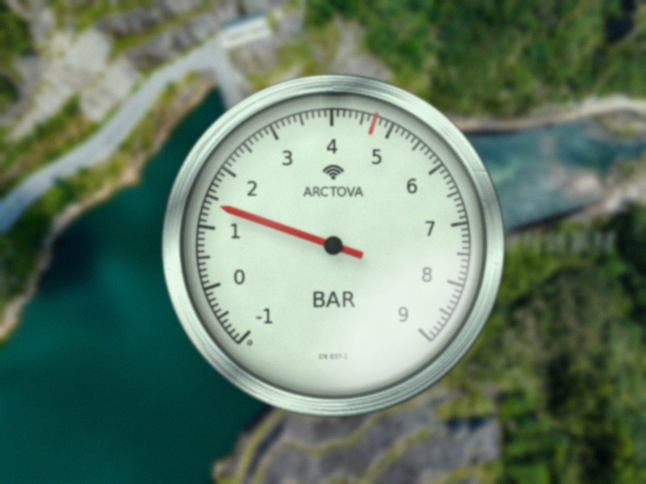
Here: 1.4 bar
